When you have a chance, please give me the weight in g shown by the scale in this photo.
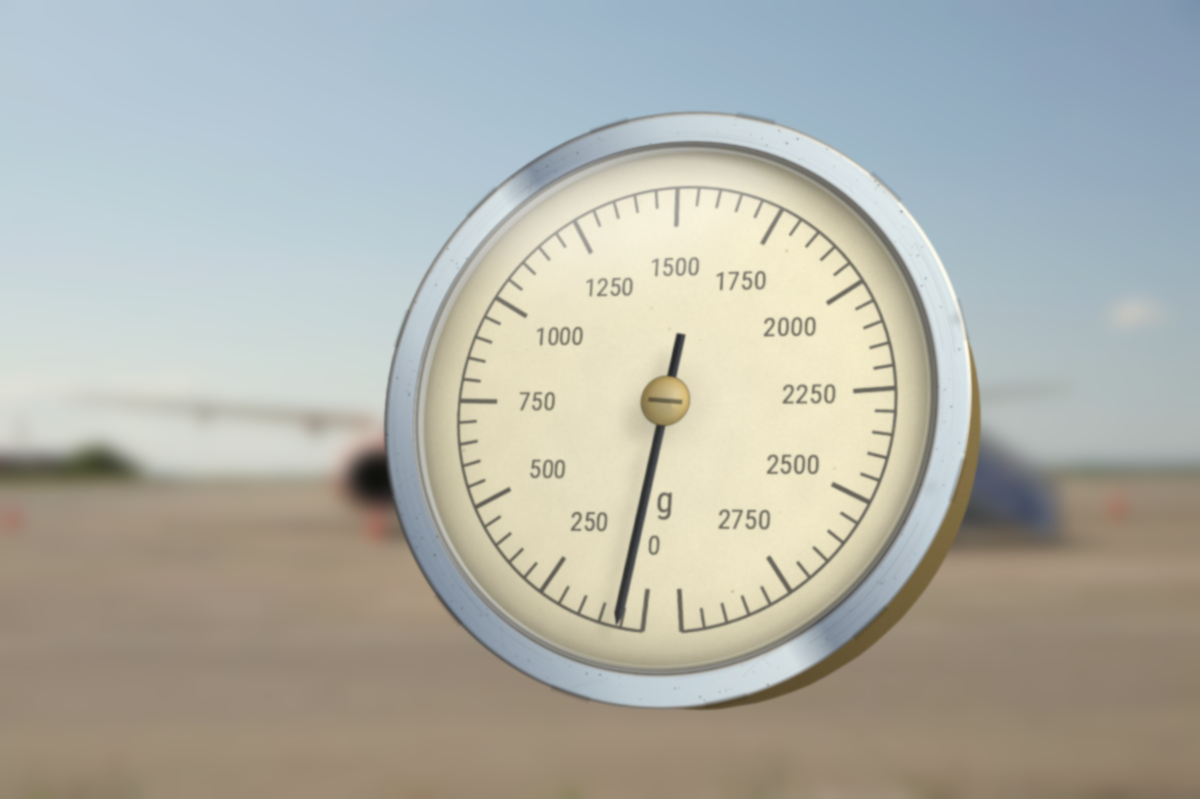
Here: 50 g
